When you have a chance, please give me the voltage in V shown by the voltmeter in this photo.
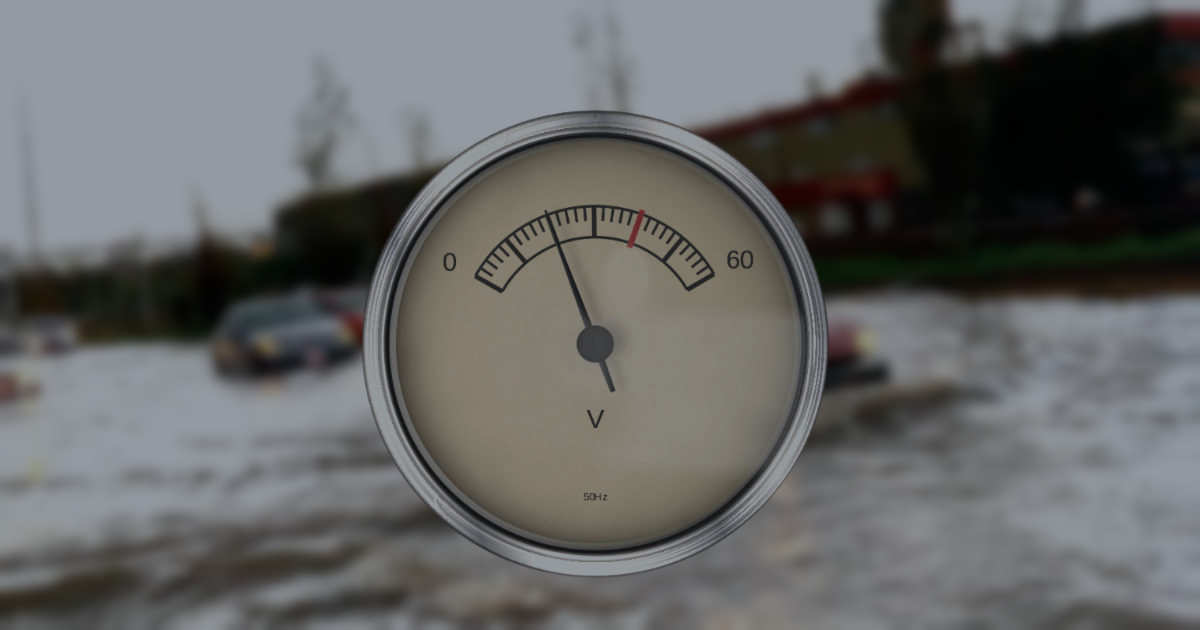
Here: 20 V
